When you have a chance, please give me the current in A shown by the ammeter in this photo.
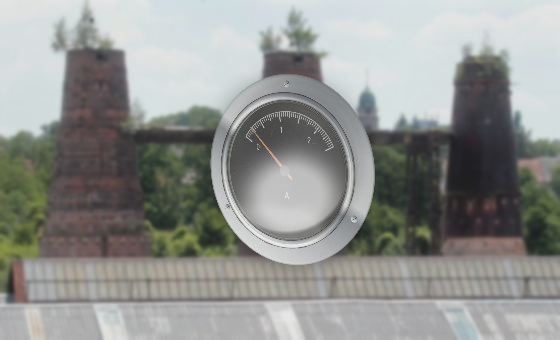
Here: 0.25 A
